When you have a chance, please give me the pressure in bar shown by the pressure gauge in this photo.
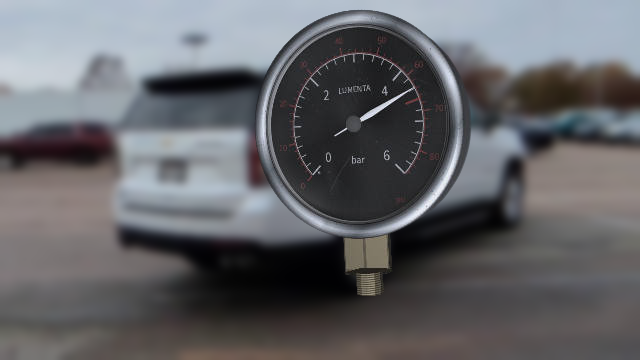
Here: 4.4 bar
